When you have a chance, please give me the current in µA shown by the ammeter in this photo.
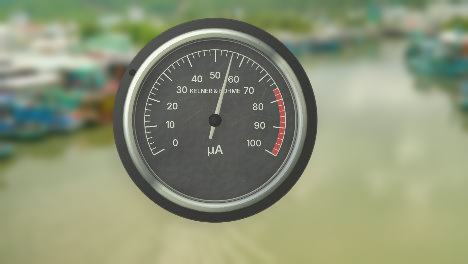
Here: 56 µA
